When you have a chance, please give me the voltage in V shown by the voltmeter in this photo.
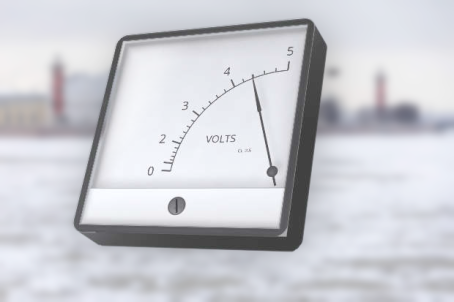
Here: 4.4 V
